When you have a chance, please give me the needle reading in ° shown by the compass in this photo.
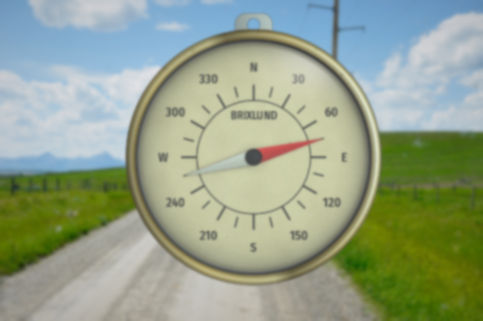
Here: 75 °
